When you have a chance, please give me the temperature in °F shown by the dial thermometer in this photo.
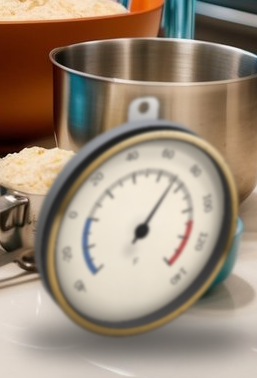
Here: 70 °F
